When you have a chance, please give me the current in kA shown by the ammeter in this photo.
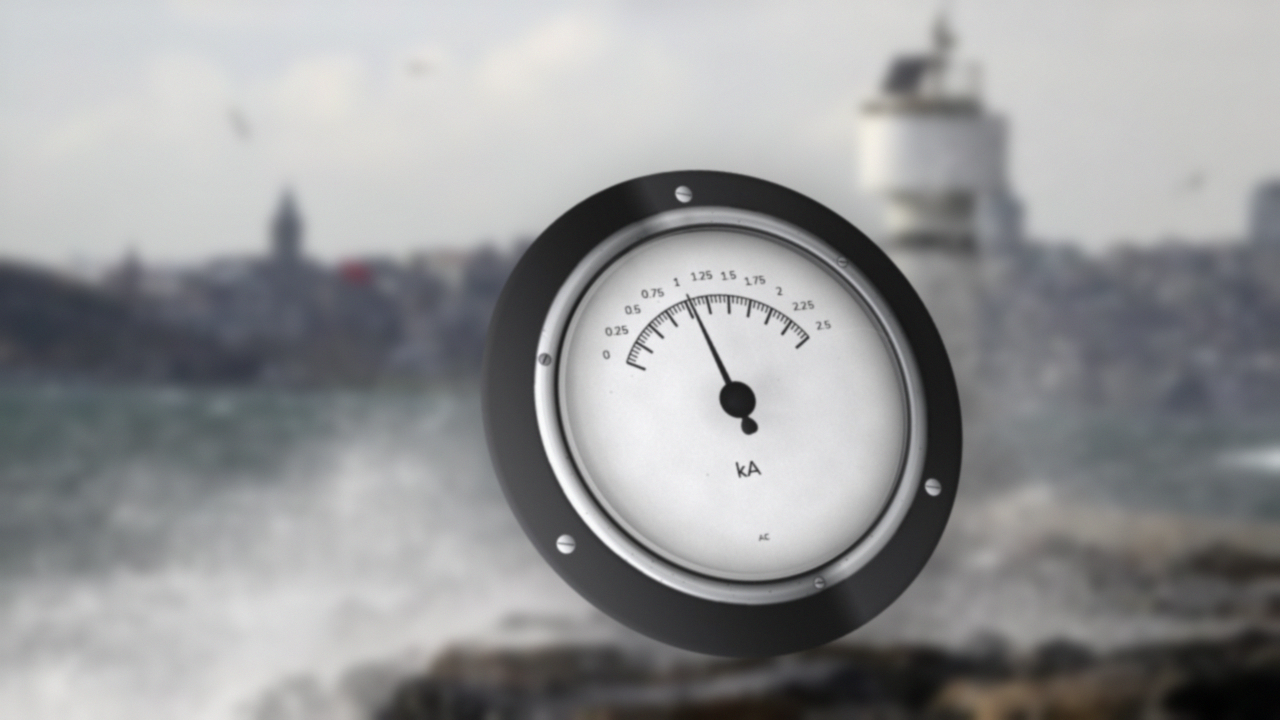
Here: 1 kA
